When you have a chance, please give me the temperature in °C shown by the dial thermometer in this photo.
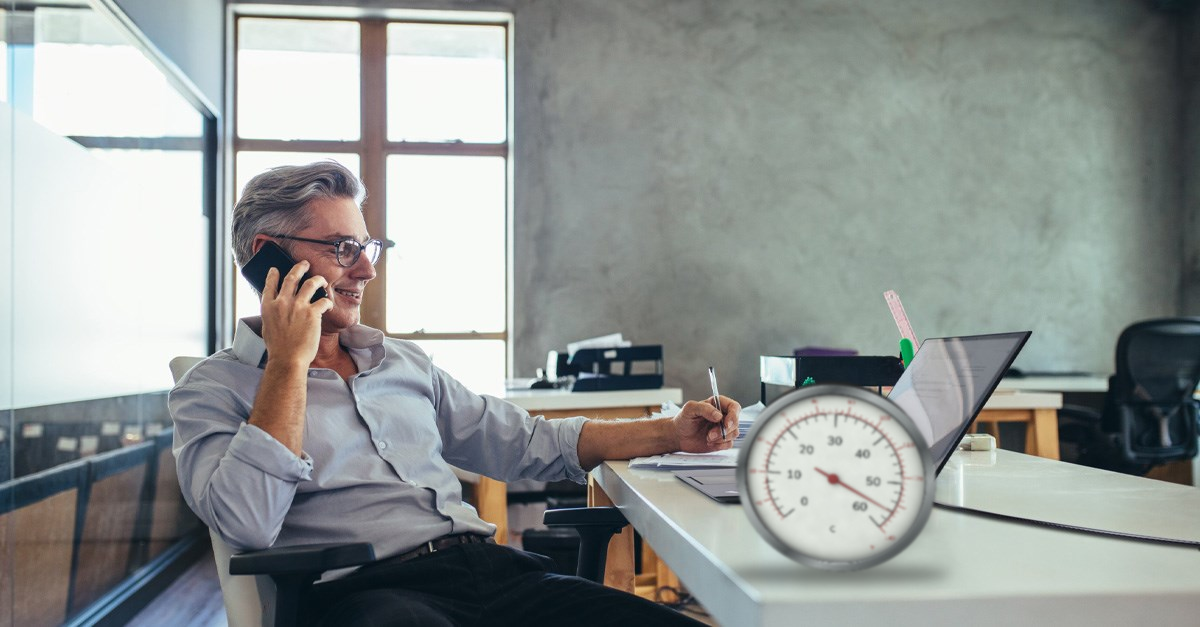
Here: 56 °C
